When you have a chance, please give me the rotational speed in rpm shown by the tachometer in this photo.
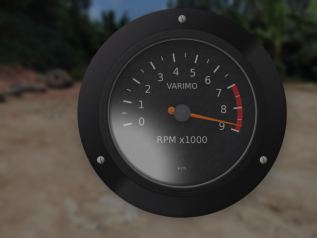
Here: 8750 rpm
